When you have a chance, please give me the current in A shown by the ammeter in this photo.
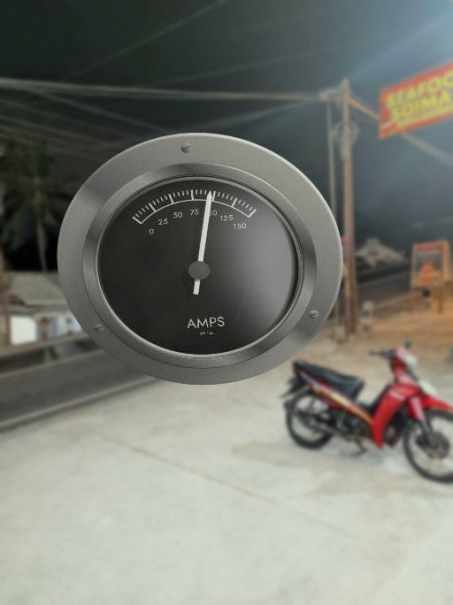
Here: 95 A
